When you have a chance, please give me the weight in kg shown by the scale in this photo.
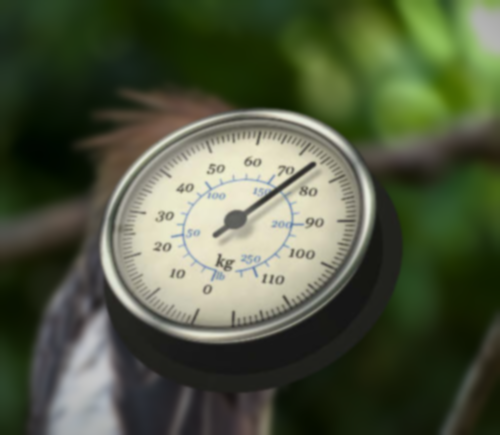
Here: 75 kg
